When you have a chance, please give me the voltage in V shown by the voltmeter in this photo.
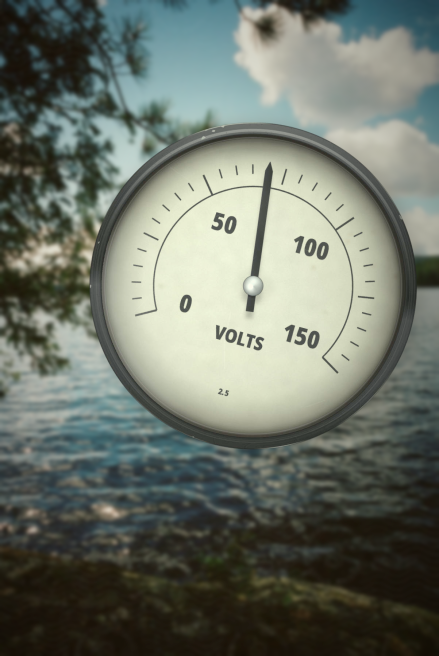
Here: 70 V
